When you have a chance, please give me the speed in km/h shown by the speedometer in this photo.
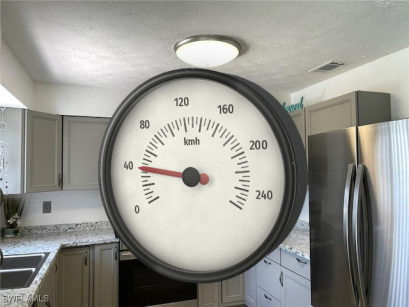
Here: 40 km/h
